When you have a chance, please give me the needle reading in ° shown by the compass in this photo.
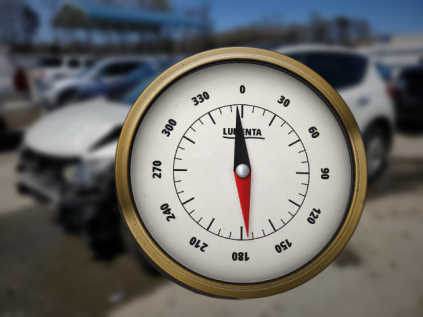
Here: 175 °
